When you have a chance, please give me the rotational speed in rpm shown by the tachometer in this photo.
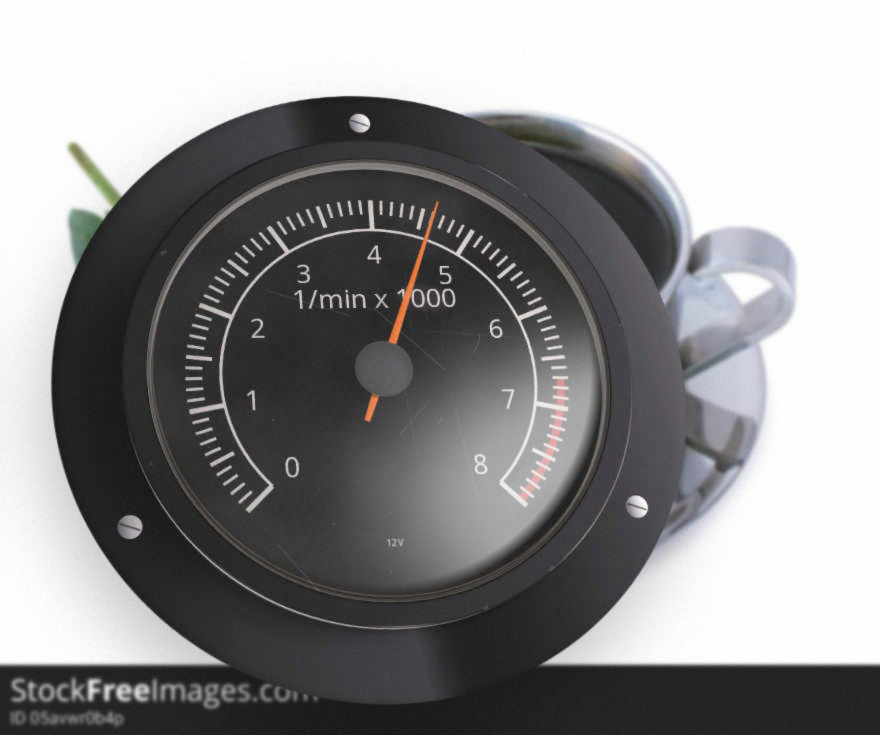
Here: 4600 rpm
